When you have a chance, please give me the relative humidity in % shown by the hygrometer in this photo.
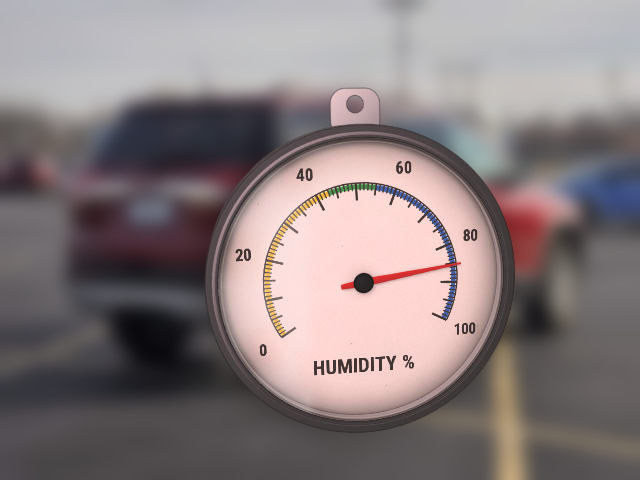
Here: 85 %
